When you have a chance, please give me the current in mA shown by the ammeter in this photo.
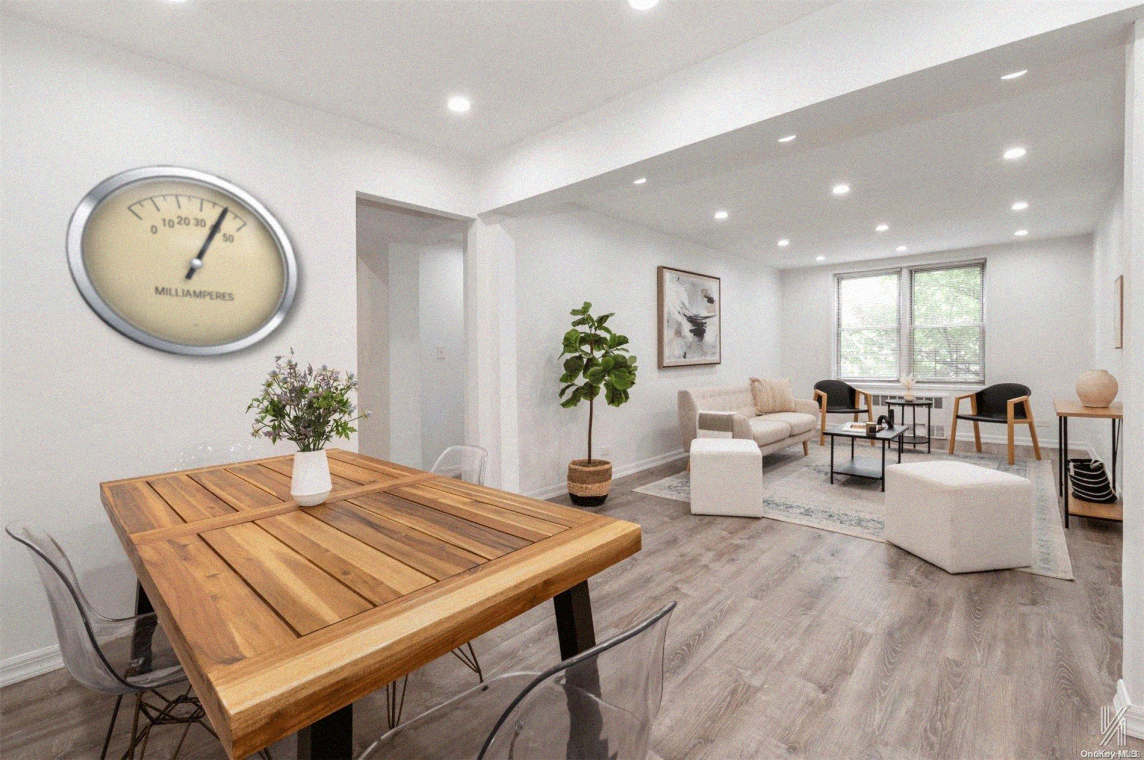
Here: 40 mA
